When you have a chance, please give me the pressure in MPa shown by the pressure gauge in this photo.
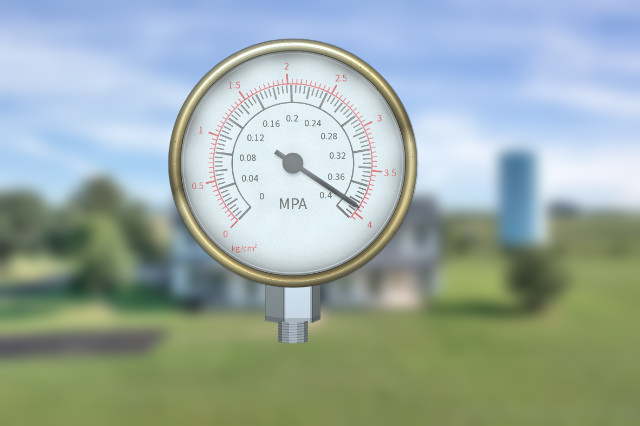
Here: 0.385 MPa
